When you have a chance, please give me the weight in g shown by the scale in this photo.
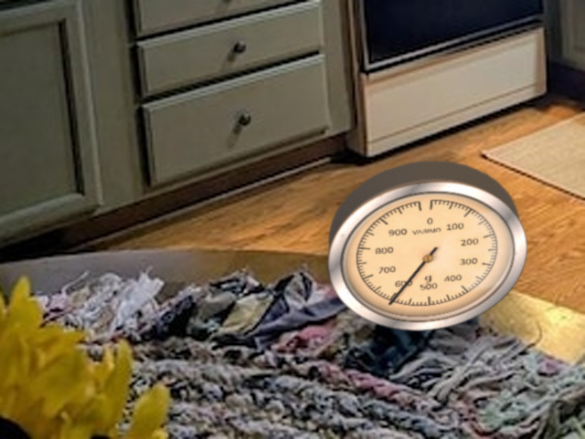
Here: 600 g
